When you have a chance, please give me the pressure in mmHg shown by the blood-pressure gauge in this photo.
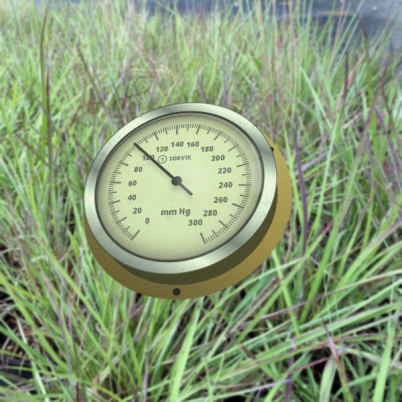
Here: 100 mmHg
